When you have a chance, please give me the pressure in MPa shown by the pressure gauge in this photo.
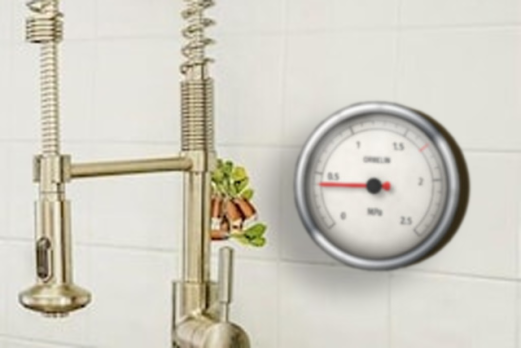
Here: 0.4 MPa
